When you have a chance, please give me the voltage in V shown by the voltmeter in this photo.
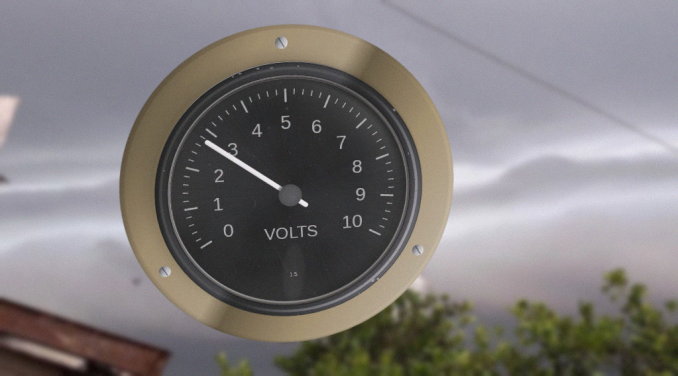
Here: 2.8 V
